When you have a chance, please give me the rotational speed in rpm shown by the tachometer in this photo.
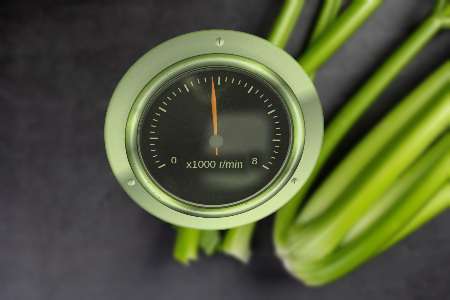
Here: 3800 rpm
